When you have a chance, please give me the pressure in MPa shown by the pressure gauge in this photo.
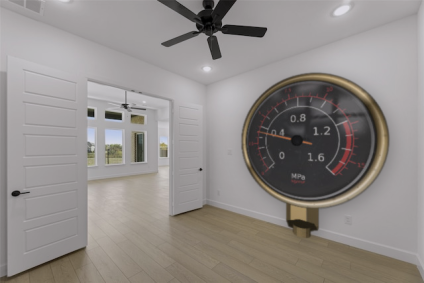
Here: 0.35 MPa
